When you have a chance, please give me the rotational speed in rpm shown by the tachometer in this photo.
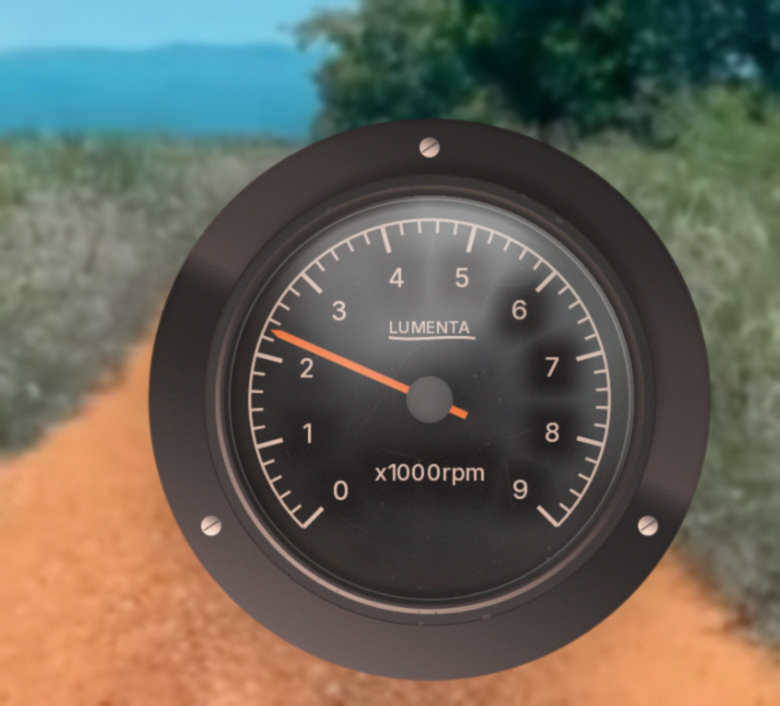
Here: 2300 rpm
